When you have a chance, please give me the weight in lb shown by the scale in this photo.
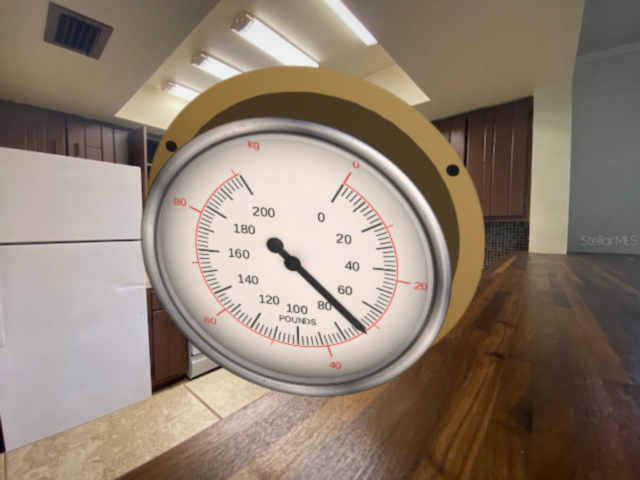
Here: 70 lb
